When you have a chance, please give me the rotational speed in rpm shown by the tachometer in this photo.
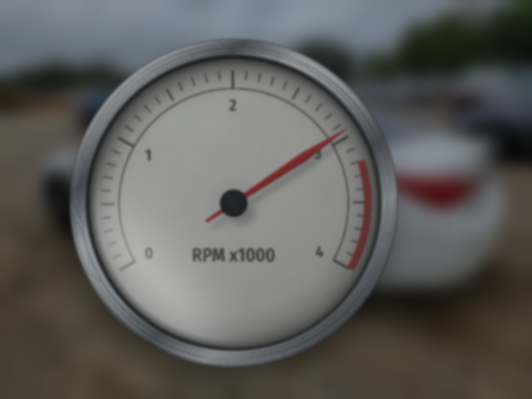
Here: 2950 rpm
